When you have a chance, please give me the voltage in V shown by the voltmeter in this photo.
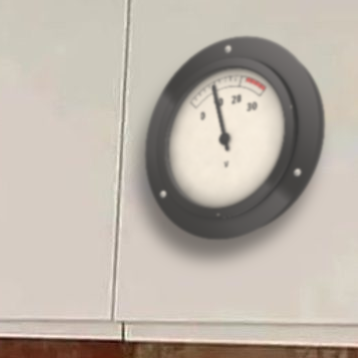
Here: 10 V
